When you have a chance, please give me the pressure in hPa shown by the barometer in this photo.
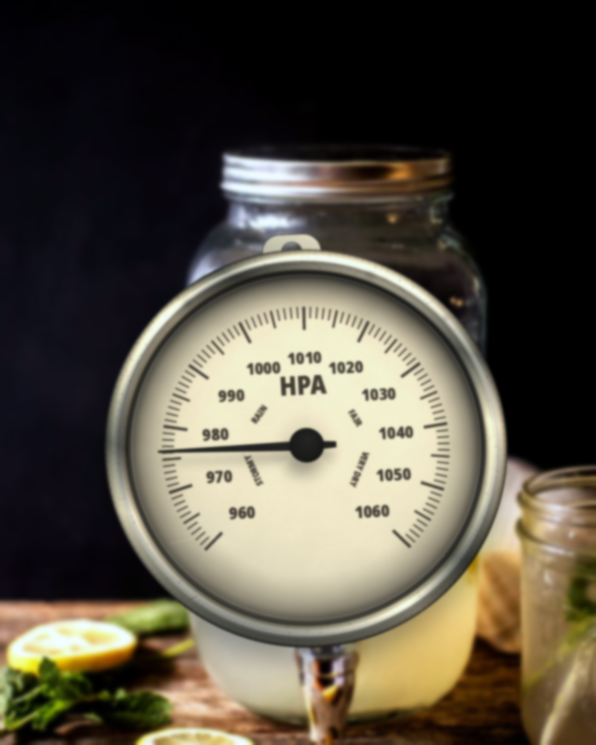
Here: 976 hPa
